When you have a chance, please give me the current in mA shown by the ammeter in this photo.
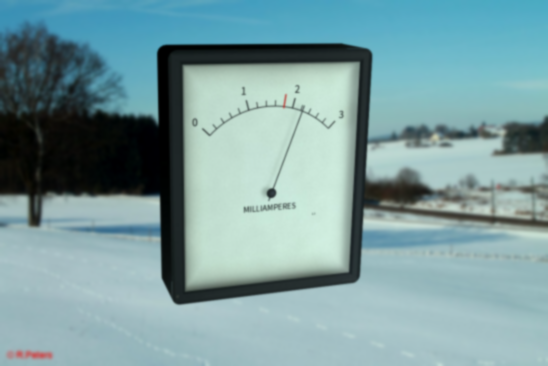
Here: 2.2 mA
